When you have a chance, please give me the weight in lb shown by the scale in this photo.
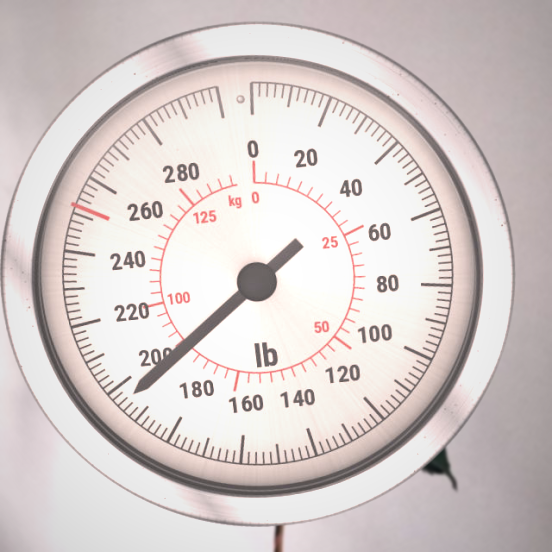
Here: 196 lb
